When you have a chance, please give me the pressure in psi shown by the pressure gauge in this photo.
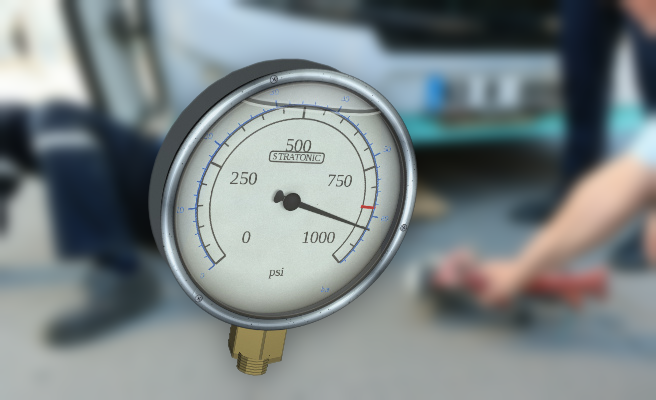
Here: 900 psi
